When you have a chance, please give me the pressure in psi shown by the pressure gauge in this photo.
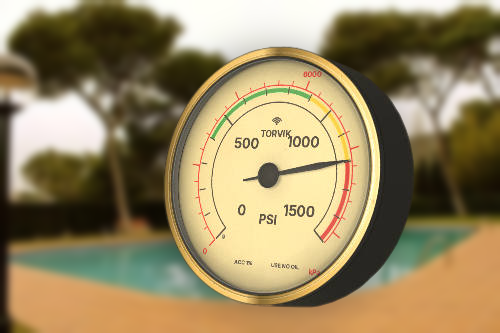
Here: 1200 psi
